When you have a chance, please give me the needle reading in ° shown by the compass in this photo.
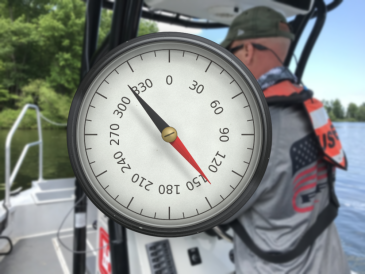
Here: 140 °
